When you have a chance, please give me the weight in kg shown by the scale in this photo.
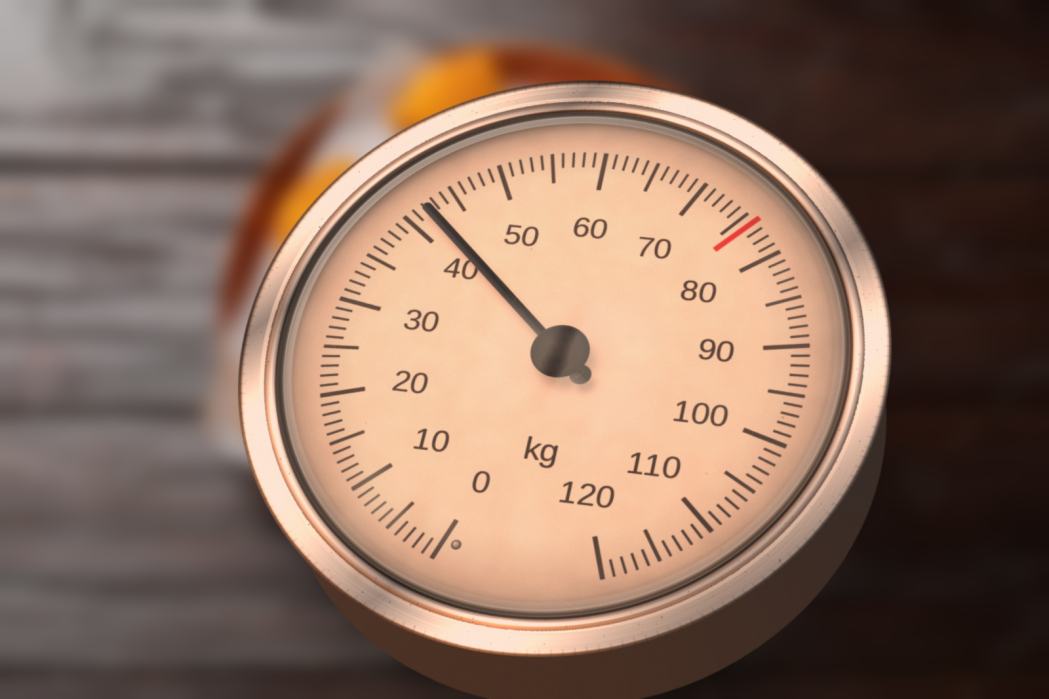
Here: 42 kg
